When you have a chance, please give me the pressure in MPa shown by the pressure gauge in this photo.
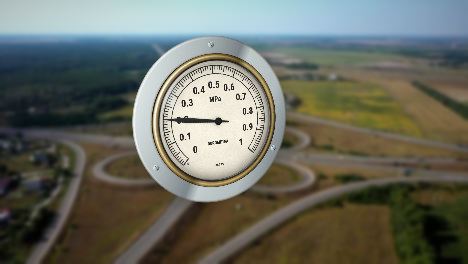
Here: 0.2 MPa
